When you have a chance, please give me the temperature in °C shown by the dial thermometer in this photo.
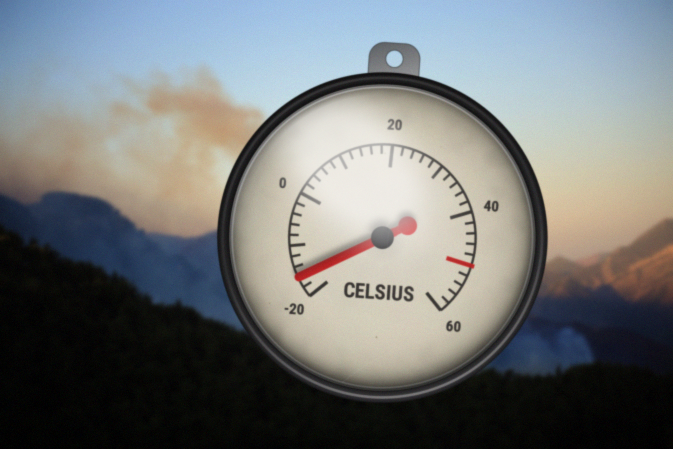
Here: -16 °C
